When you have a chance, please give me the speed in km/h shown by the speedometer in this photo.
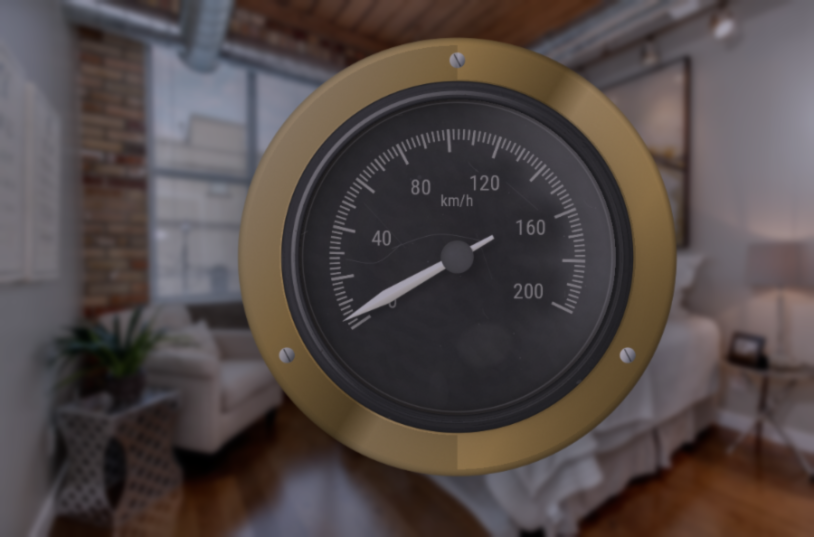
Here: 4 km/h
